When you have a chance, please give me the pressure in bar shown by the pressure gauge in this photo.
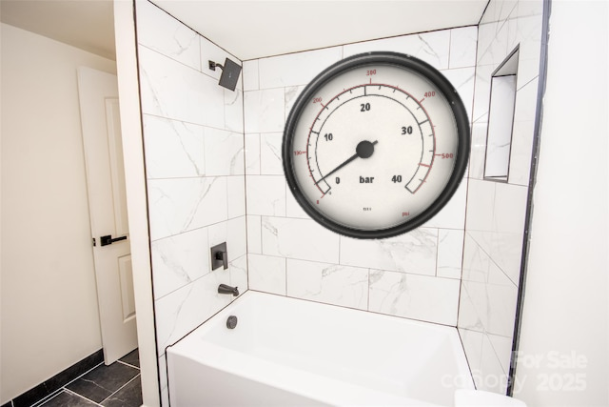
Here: 2 bar
